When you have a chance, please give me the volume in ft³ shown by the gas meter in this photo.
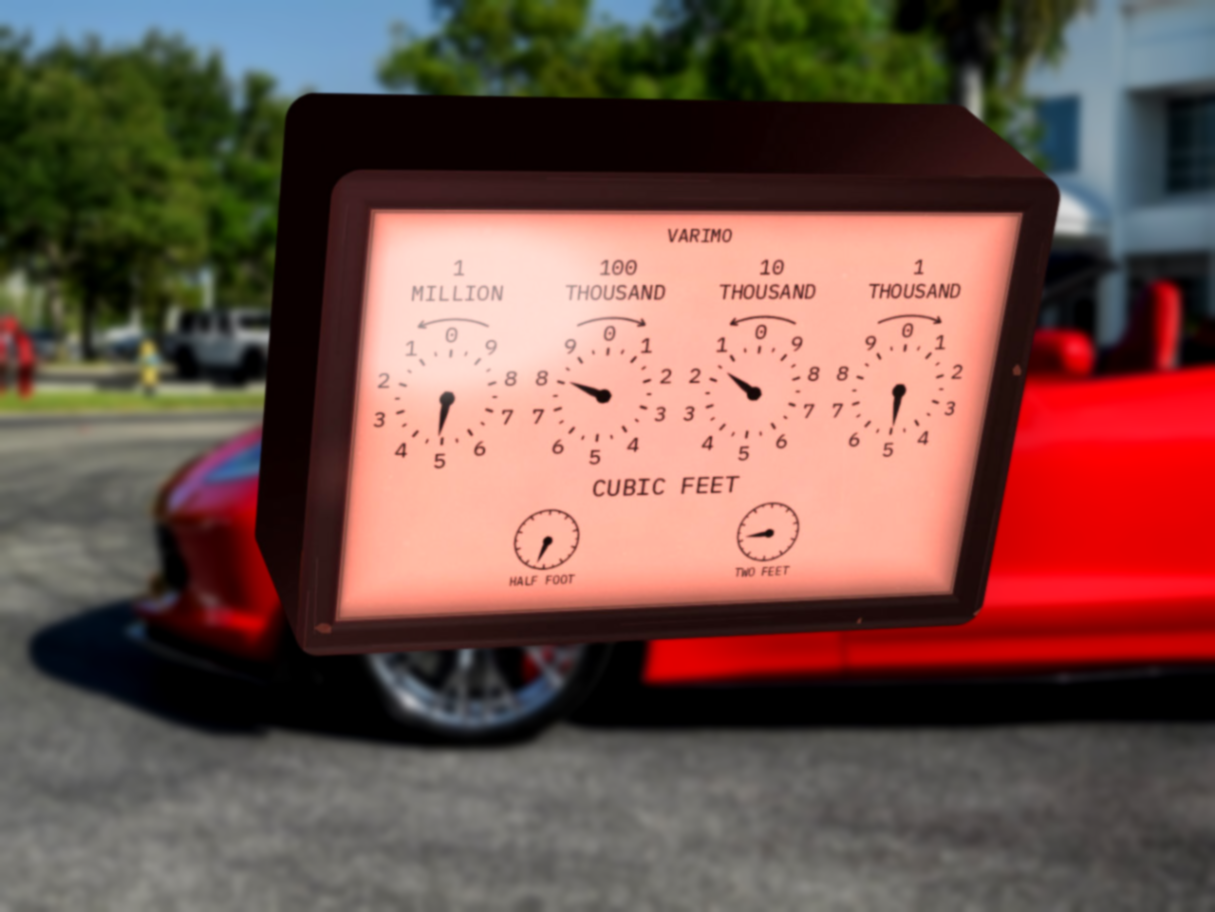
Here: 481500 ft³
